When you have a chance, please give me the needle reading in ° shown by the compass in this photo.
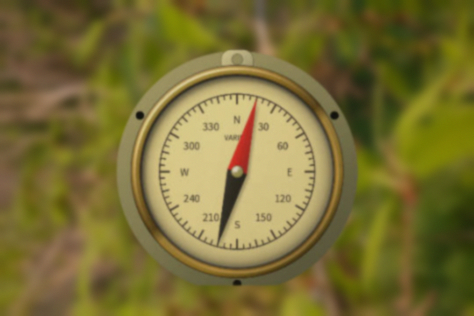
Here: 15 °
